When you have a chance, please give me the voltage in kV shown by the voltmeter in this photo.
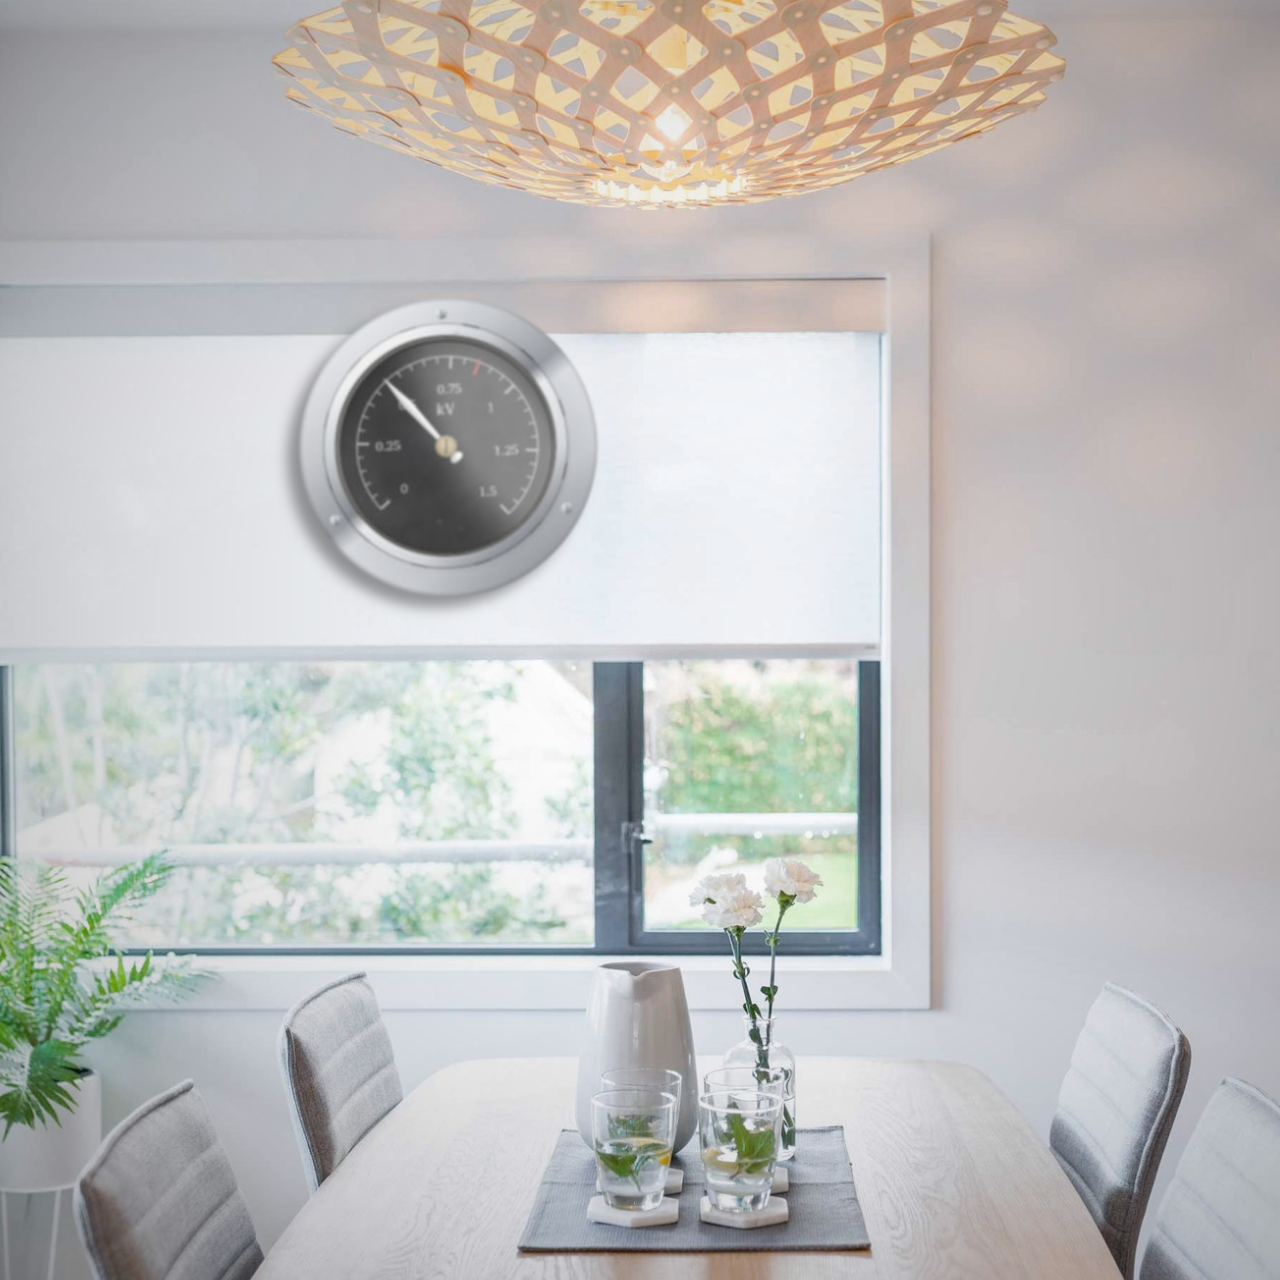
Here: 0.5 kV
